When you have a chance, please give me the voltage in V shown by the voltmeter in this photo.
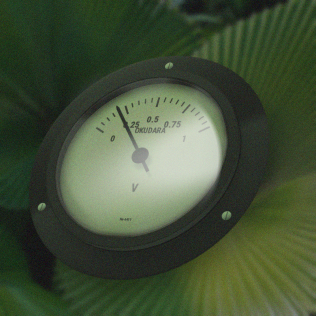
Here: 0.2 V
